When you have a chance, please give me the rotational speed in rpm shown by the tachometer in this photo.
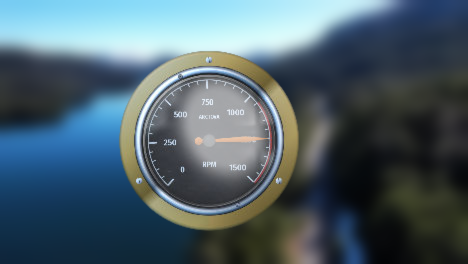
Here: 1250 rpm
